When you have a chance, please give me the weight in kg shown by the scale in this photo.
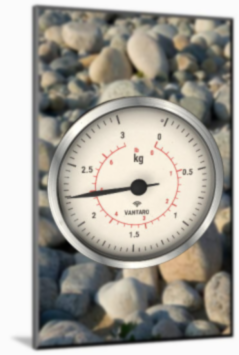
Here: 2.25 kg
